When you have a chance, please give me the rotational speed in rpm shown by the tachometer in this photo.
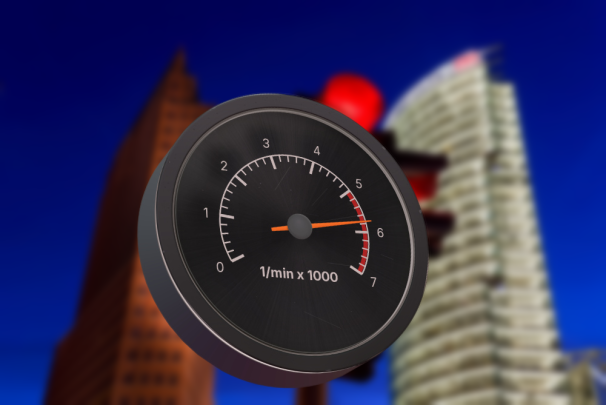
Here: 5800 rpm
